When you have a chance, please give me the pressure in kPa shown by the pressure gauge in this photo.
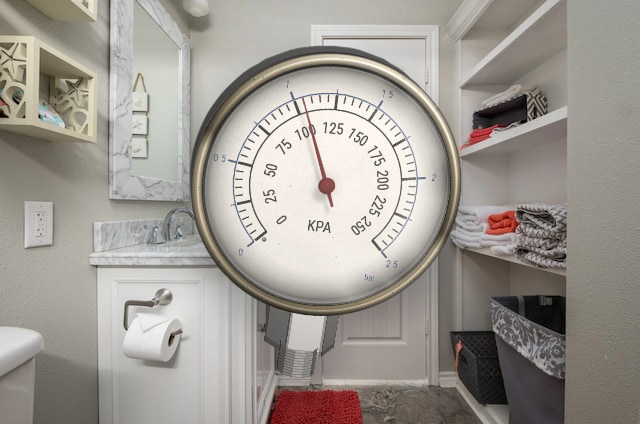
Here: 105 kPa
